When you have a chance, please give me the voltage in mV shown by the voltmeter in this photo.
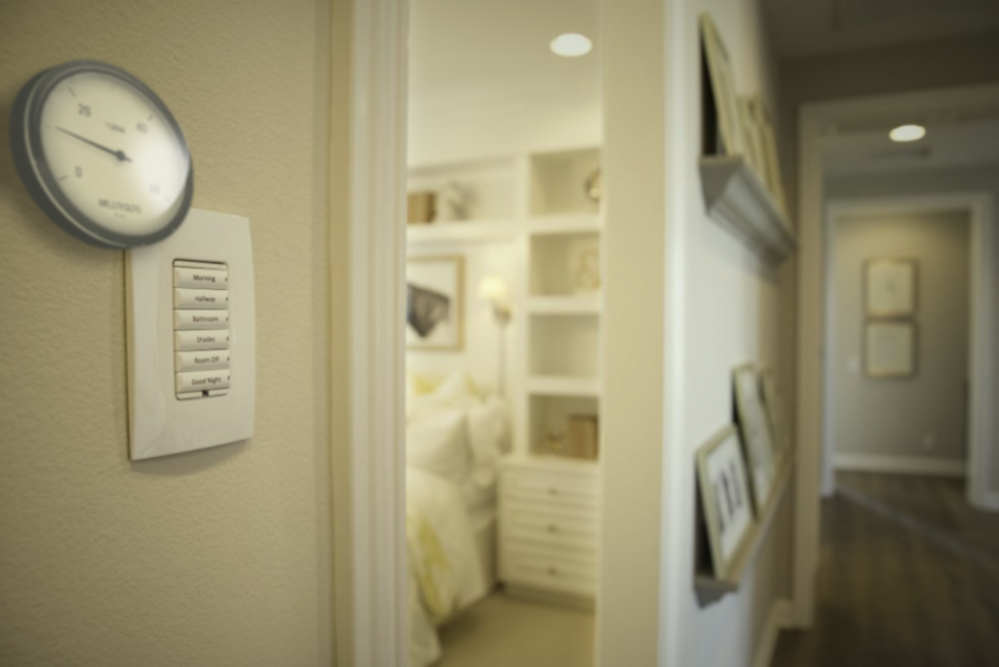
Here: 10 mV
